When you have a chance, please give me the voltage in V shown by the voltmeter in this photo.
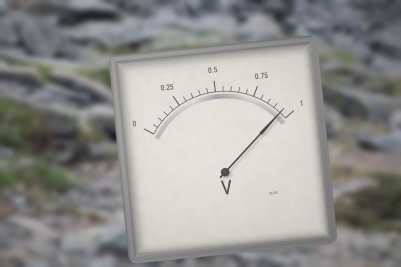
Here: 0.95 V
